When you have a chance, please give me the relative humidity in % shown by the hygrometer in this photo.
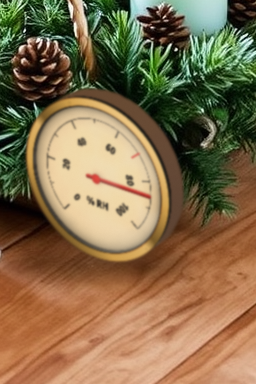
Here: 85 %
